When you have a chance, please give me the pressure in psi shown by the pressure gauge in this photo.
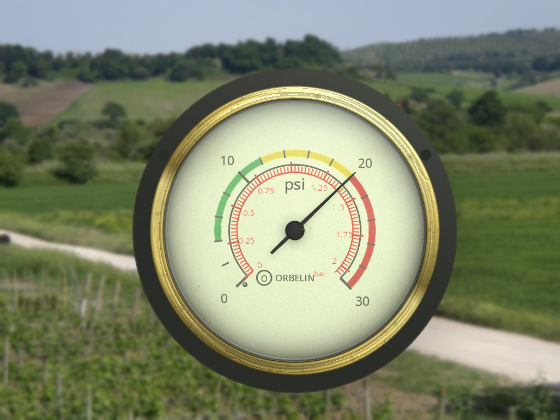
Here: 20 psi
